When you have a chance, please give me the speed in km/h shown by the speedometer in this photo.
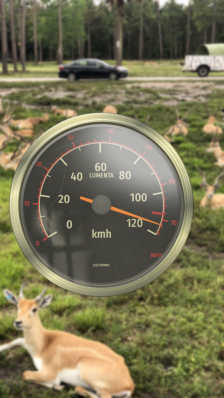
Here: 115 km/h
